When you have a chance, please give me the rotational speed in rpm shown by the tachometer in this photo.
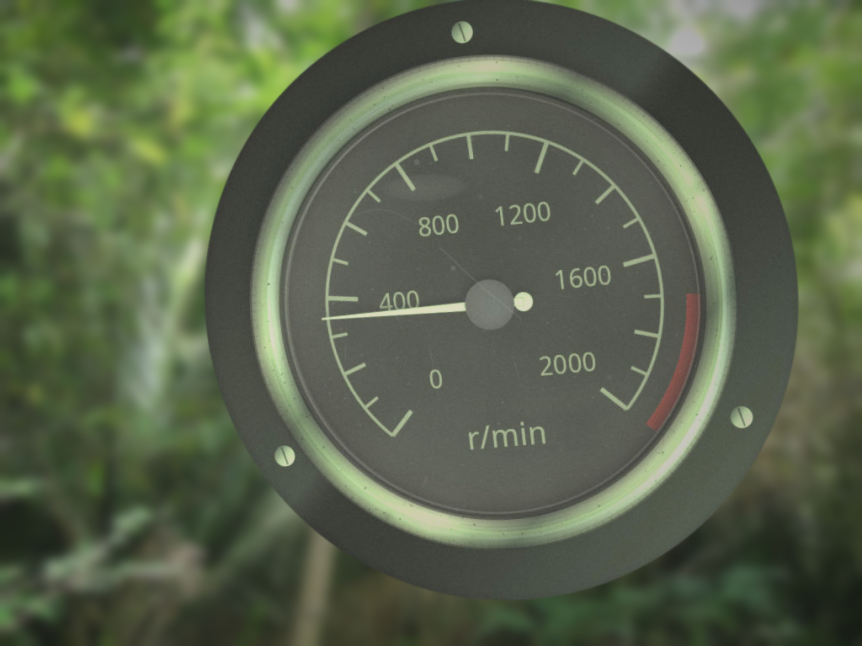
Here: 350 rpm
